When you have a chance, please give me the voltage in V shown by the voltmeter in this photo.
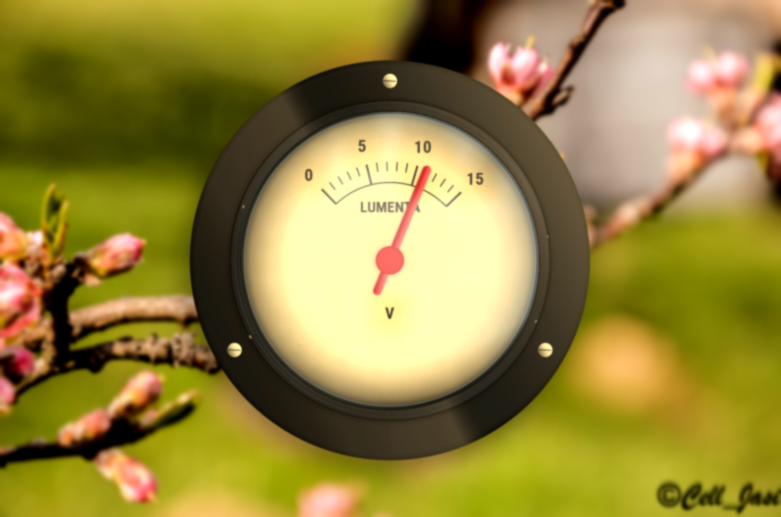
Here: 11 V
